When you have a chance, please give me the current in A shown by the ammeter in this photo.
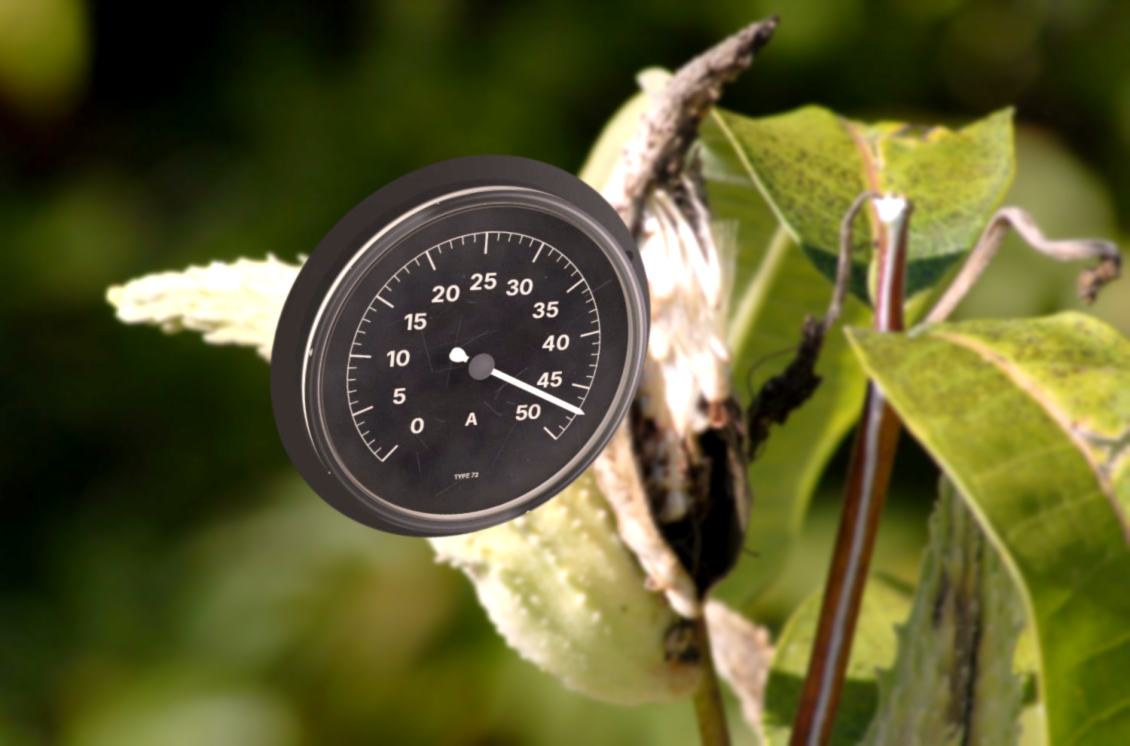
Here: 47 A
